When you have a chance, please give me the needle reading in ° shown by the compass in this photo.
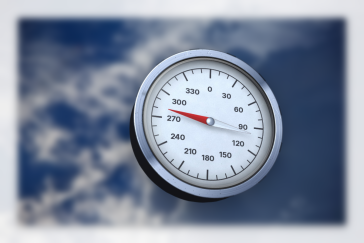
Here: 280 °
